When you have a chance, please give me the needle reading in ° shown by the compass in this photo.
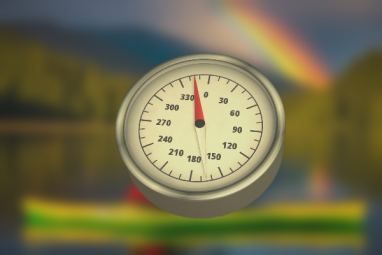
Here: 345 °
